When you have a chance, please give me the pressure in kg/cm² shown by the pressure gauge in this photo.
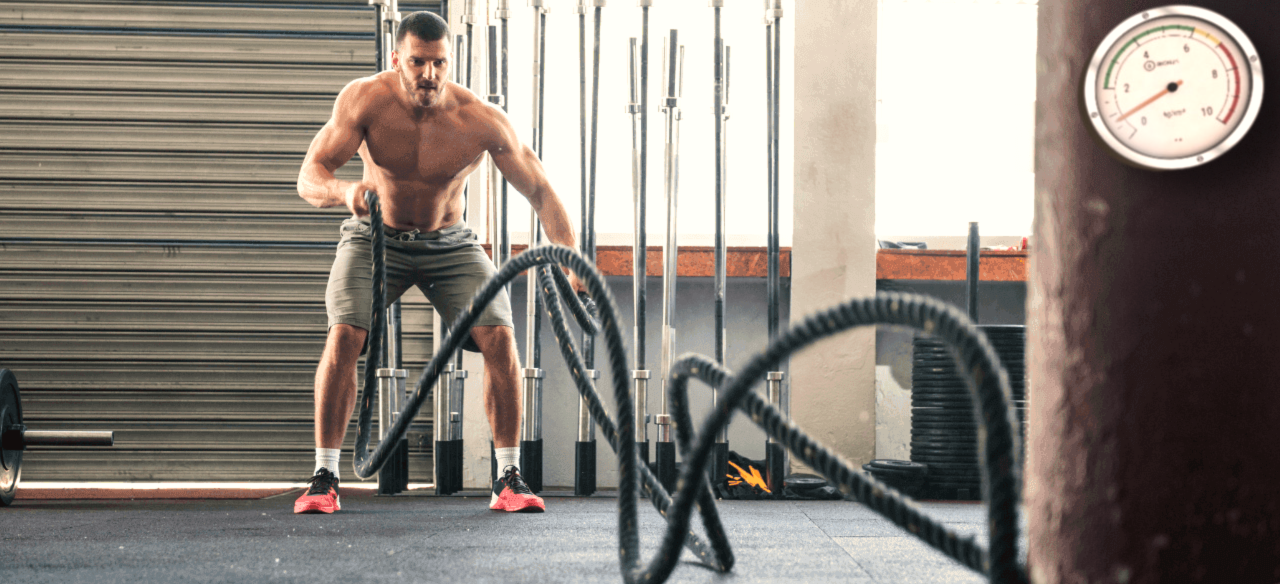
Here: 0.75 kg/cm²
